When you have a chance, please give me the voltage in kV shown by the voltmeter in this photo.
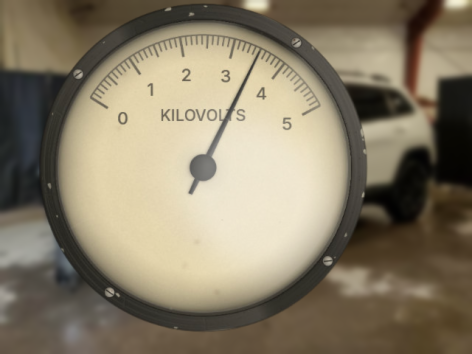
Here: 3.5 kV
